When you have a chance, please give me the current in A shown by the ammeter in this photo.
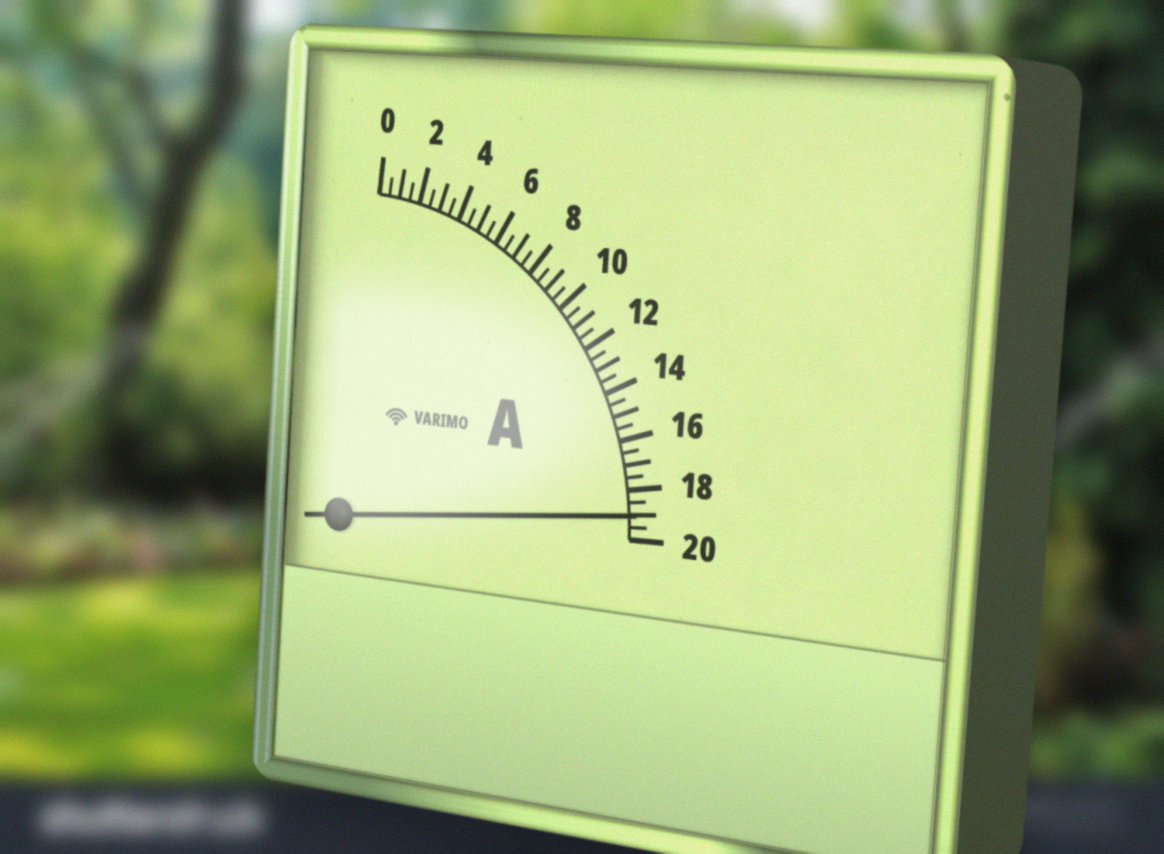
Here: 19 A
